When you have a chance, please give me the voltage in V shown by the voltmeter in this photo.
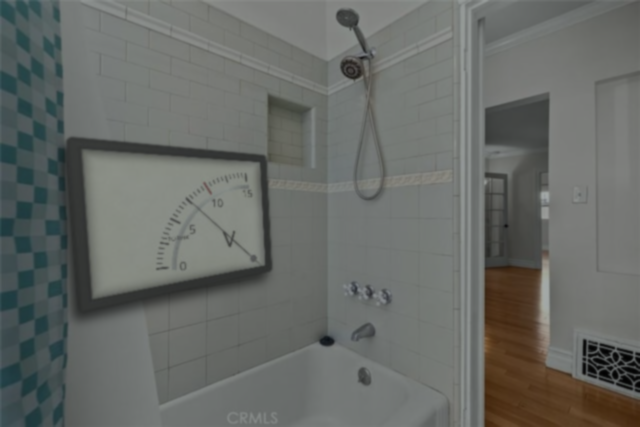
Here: 7.5 V
